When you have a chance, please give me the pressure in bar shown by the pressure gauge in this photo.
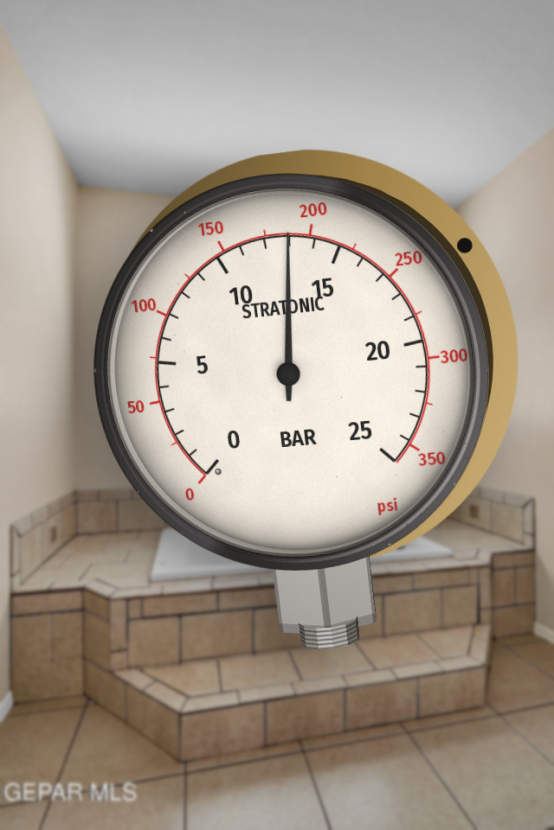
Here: 13 bar
